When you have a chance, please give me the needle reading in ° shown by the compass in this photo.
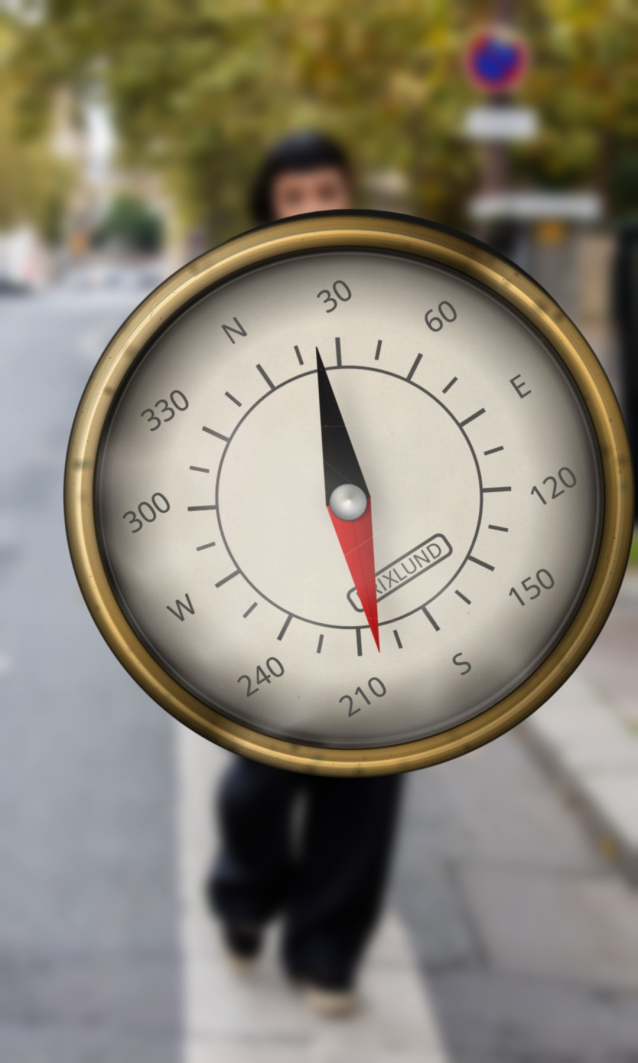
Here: 202.5 °
